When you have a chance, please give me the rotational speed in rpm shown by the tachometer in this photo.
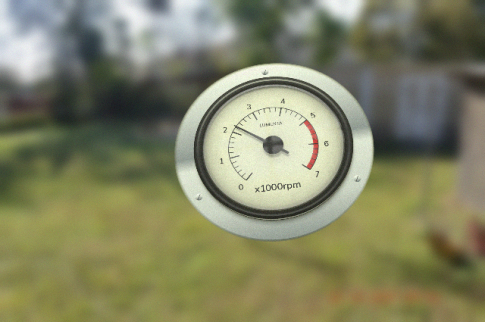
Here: 2200 rpm
